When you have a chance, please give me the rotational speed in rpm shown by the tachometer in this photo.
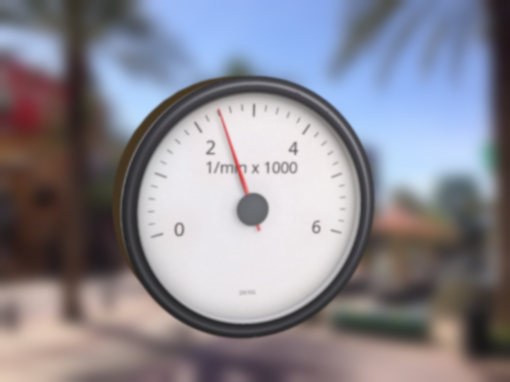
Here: 2400 rpm
